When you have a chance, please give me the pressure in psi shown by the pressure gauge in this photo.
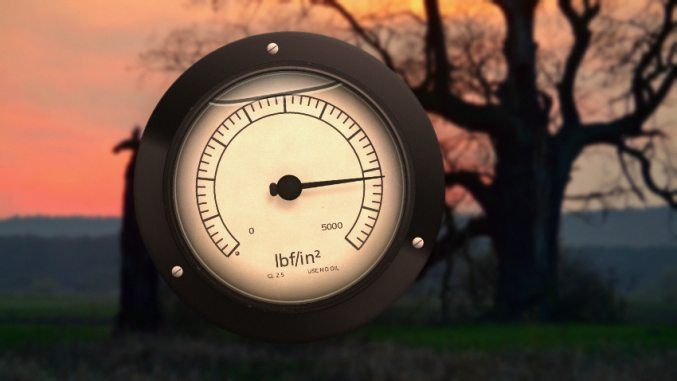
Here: 4100 psi
